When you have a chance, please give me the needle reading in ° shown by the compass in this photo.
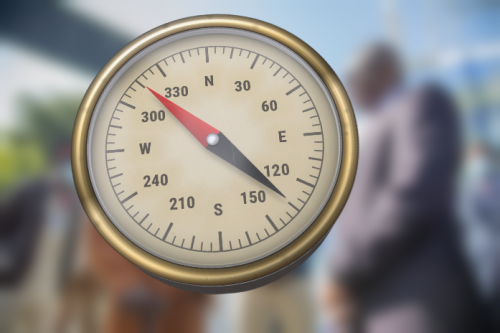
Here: 315 °
